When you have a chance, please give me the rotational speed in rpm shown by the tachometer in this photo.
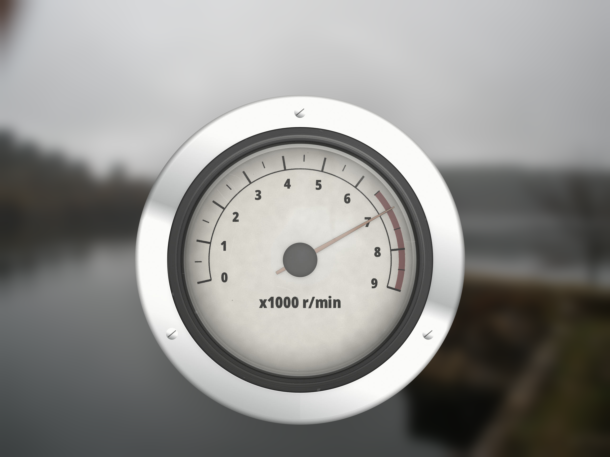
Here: 7000 rpm
